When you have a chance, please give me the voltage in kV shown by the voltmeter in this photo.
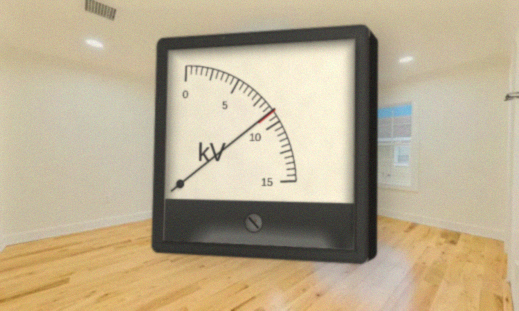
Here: 9 kV
